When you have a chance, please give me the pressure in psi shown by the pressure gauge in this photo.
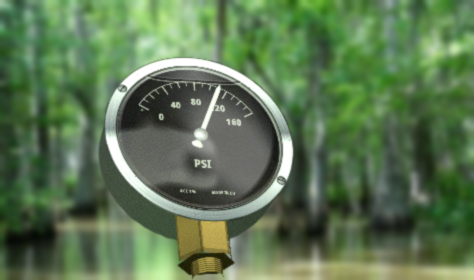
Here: 110 psi
